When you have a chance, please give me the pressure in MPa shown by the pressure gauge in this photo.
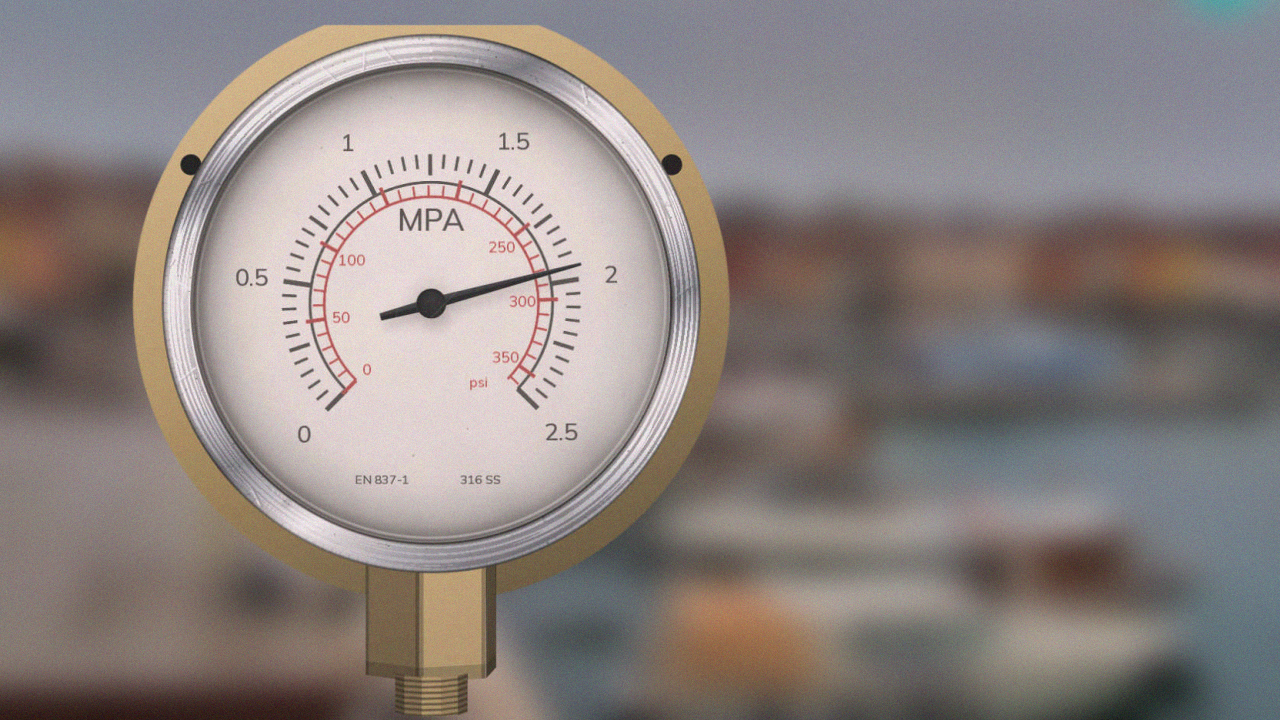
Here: 1.95 MPa
